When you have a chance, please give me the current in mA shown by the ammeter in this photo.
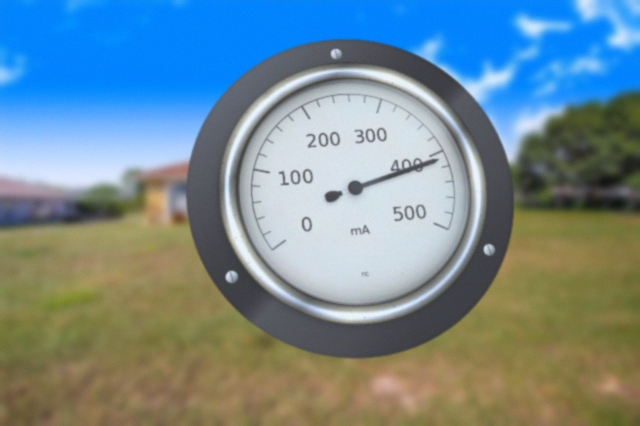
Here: 410 mA
